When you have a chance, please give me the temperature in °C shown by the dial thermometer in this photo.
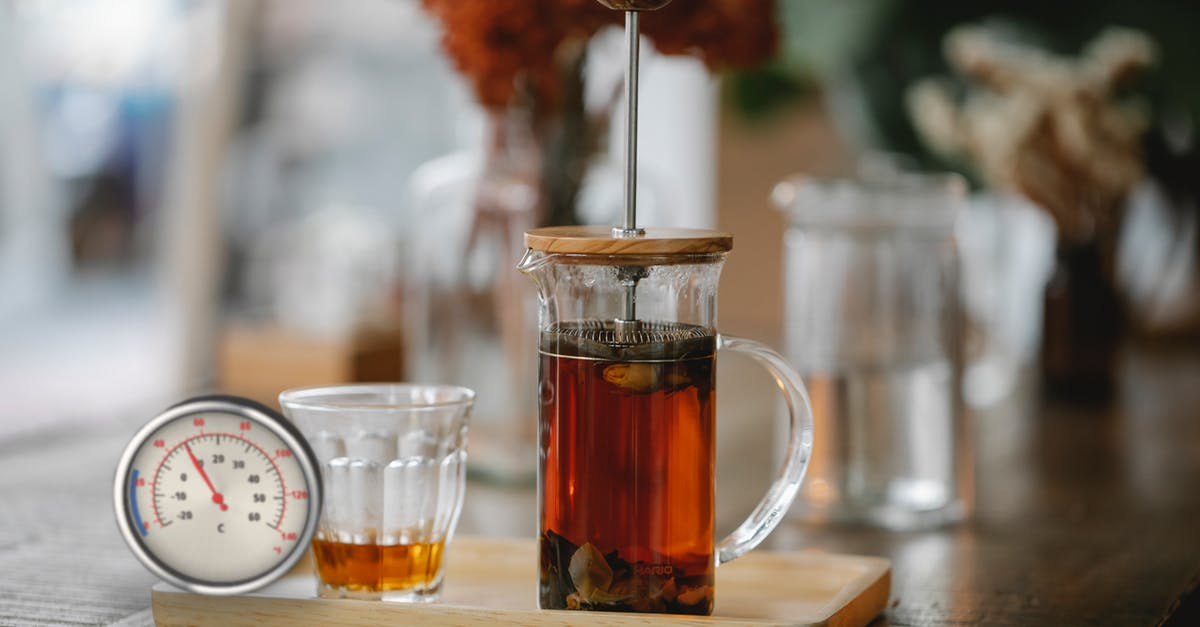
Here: 10 °C
